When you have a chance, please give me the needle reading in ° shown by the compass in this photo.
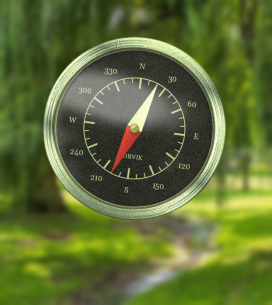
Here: 200 °
